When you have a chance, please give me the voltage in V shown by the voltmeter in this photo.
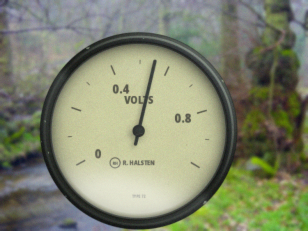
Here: 0.55 V
